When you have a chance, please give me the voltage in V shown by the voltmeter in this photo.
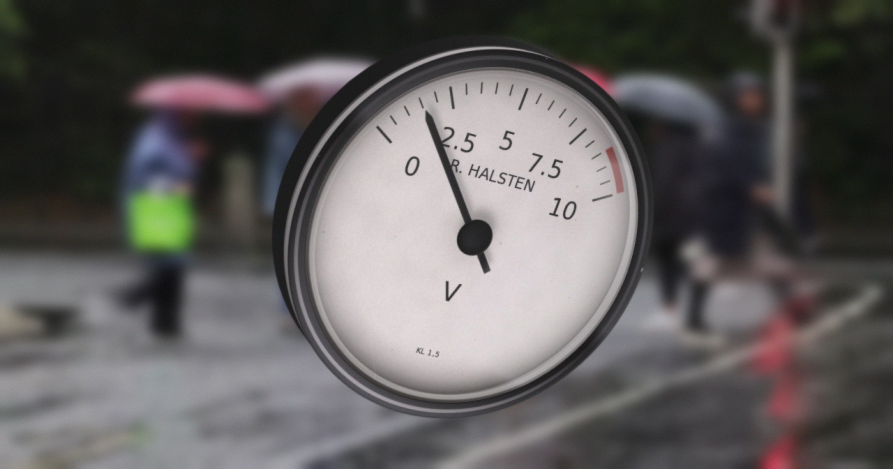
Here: 1.5 V
